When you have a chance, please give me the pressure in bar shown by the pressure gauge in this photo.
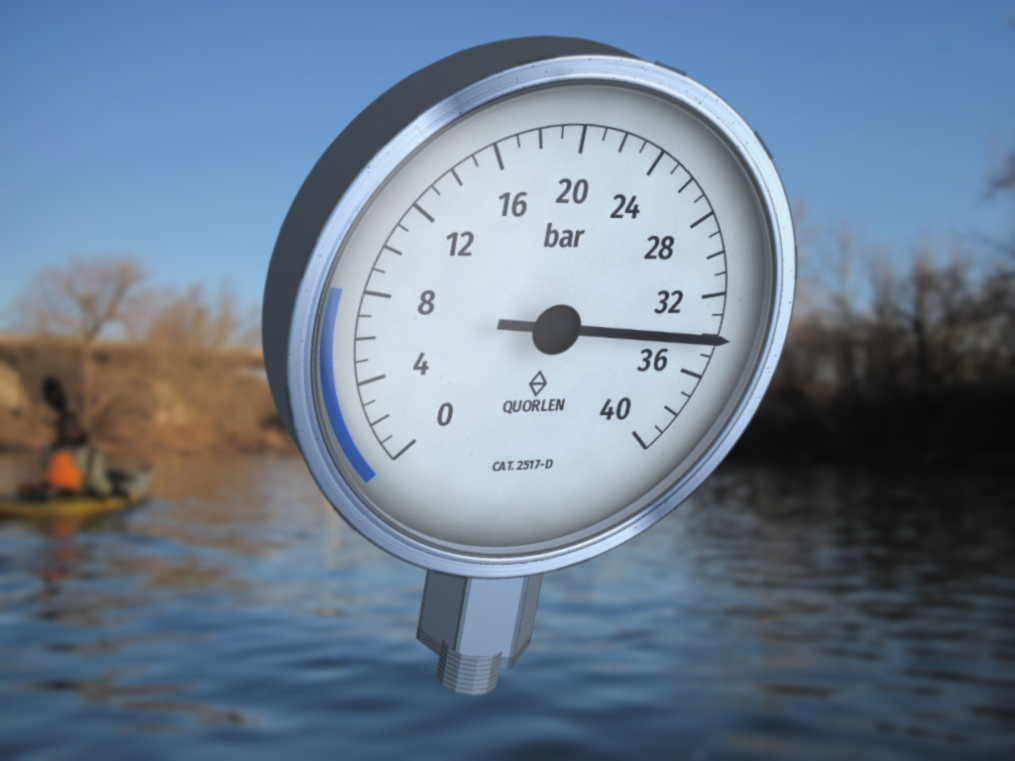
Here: 34 bar
